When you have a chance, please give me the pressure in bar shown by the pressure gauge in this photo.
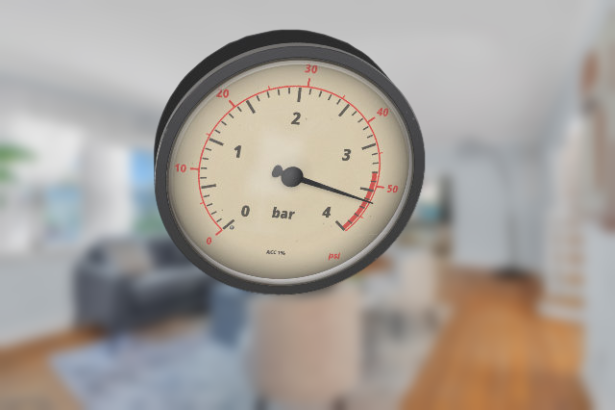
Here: 3.6 bar
